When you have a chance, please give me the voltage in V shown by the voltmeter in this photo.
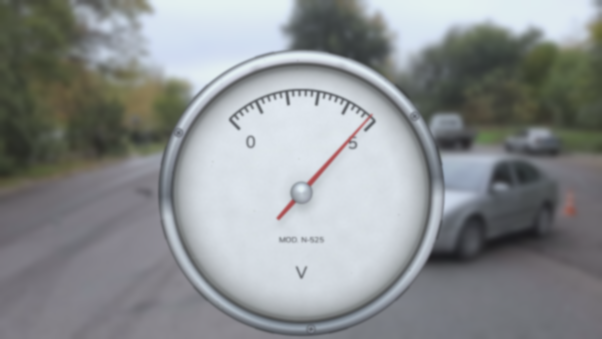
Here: 4.8 V
